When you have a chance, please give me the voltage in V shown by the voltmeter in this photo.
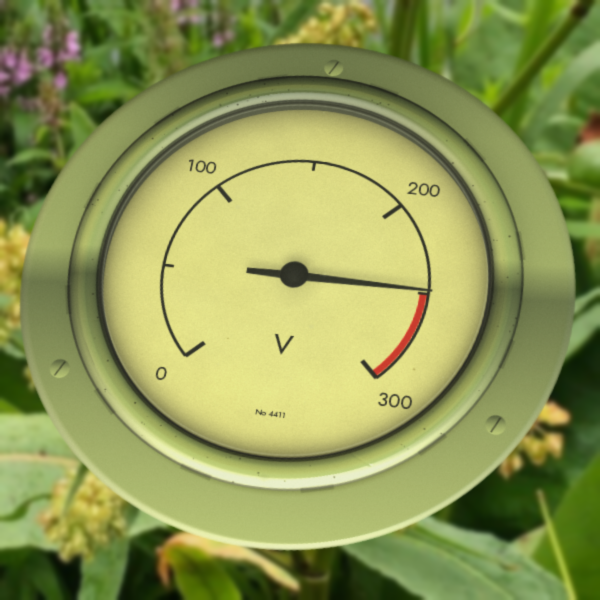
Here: 250 V
